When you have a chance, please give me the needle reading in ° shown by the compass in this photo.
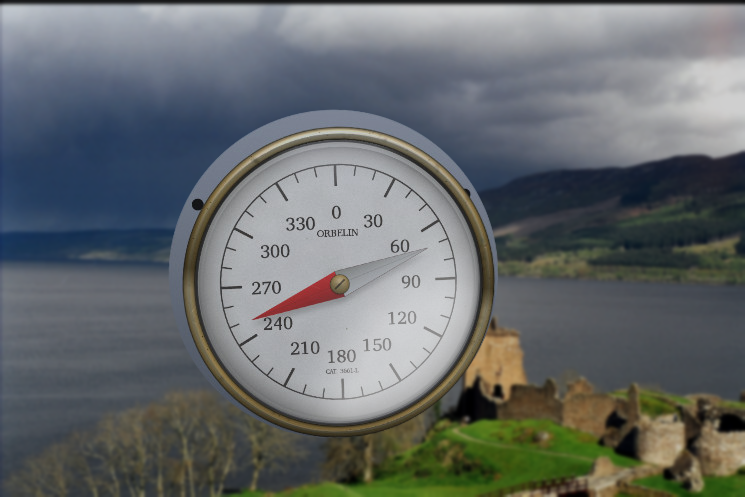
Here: 250 °
